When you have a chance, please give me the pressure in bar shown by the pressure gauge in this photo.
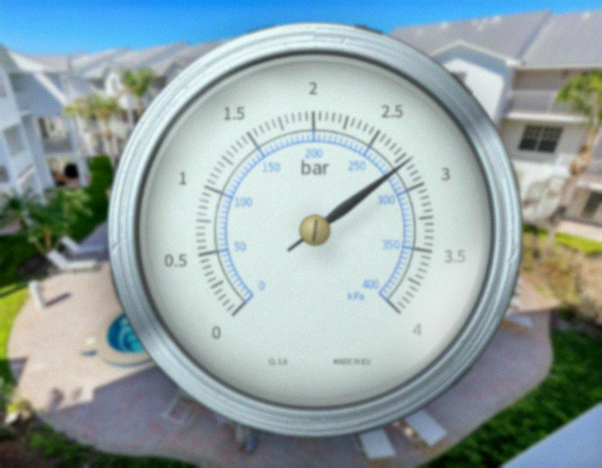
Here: 2.8 bar
